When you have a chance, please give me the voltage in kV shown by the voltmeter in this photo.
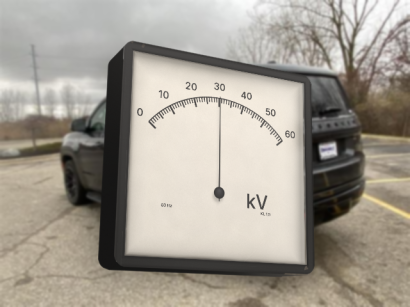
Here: 30 kV
